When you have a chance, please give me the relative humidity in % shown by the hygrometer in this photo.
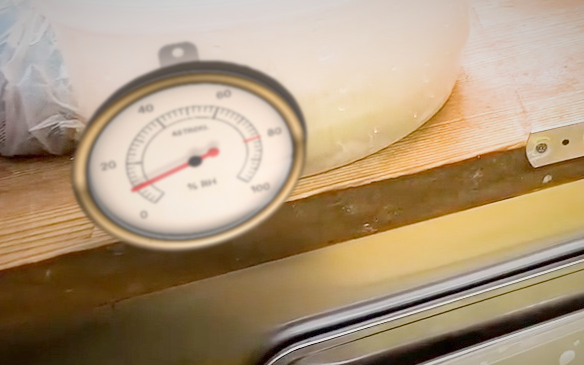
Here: 10 %
